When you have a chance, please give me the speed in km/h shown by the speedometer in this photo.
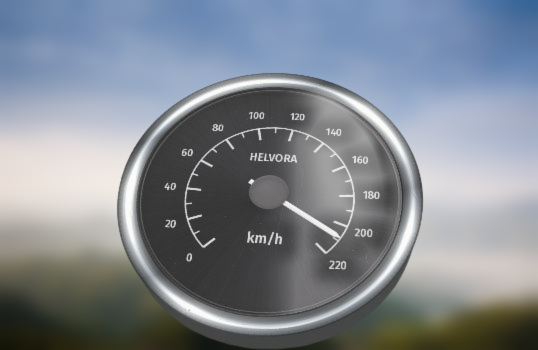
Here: 210 km/h
